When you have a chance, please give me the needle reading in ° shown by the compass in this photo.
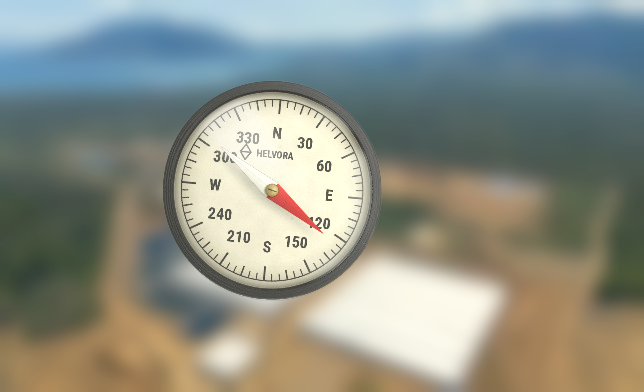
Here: 125 °
